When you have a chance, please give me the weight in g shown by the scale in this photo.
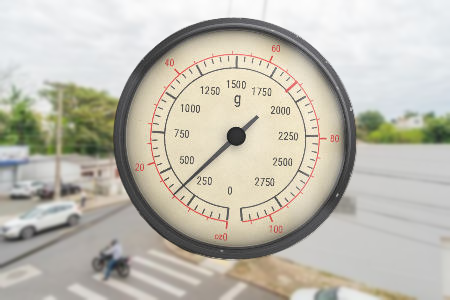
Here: 350 g
